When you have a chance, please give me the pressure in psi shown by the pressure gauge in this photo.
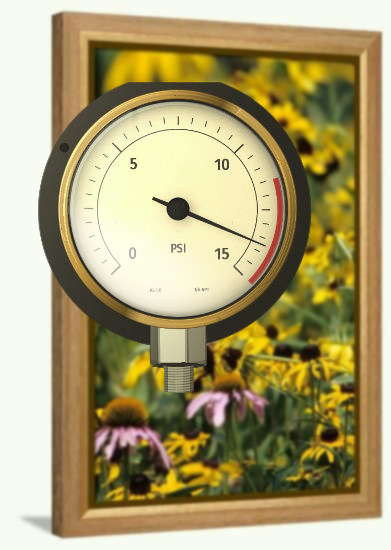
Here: 13.75 psi
